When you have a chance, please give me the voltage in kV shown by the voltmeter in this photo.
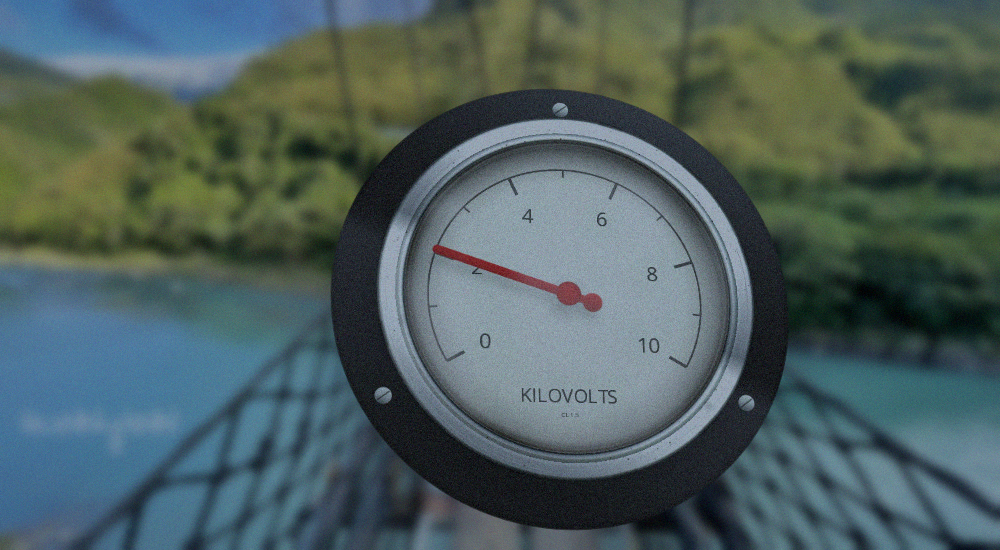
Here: 2 kV
